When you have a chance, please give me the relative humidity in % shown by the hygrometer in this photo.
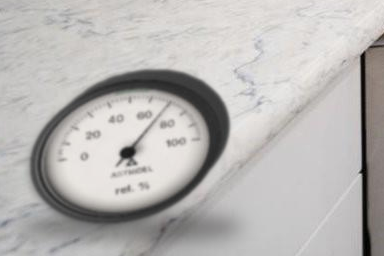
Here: 70 %
